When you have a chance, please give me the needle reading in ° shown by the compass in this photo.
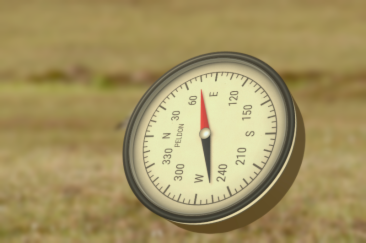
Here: 75 °
